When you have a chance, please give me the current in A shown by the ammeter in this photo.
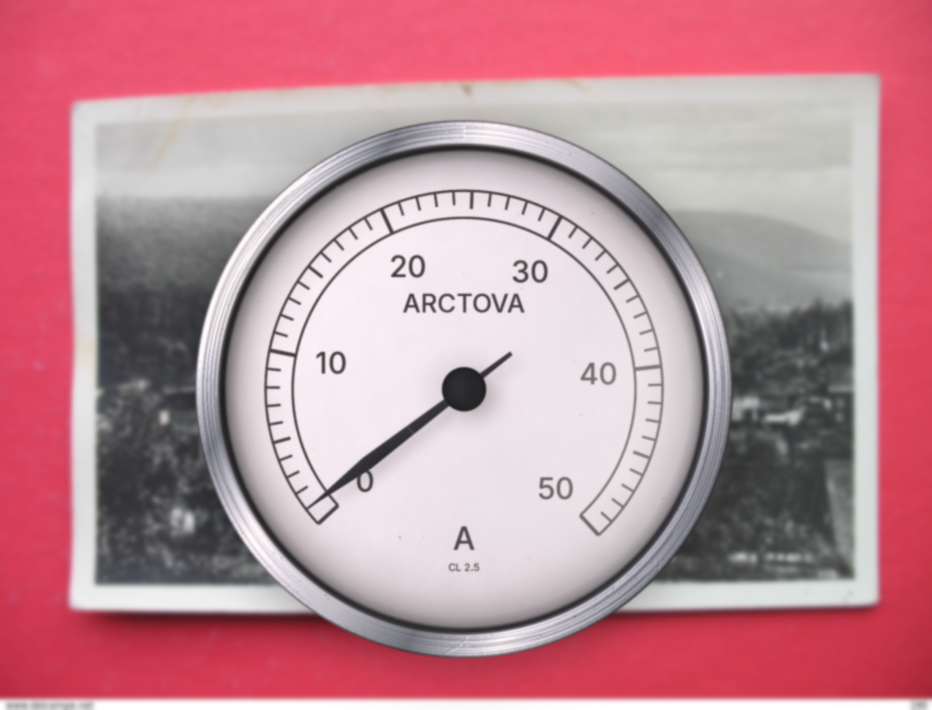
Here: 1 A
